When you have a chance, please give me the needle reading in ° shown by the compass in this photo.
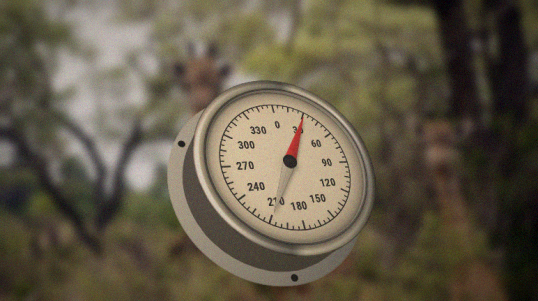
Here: 30 °
